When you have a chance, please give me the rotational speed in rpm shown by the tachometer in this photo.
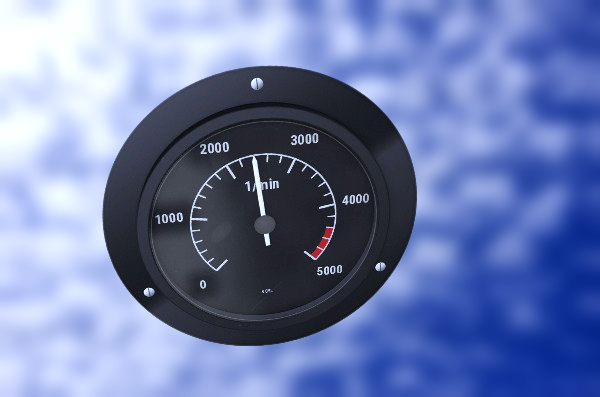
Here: 2400 rpm
